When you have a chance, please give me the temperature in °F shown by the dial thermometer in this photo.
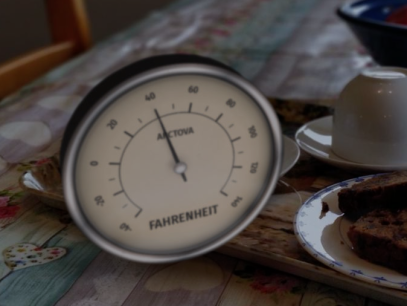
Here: 40 °F
